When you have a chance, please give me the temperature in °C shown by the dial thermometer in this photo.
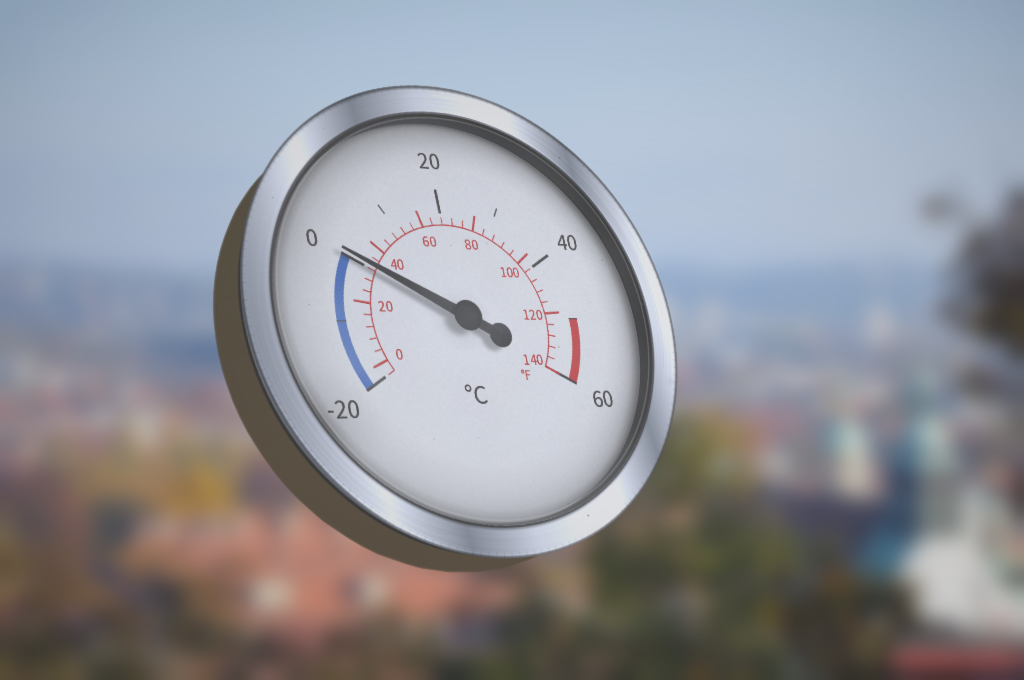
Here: 0 °C
